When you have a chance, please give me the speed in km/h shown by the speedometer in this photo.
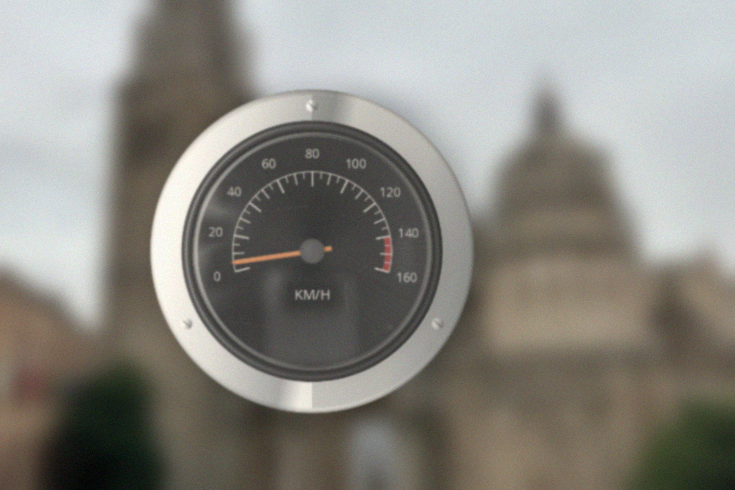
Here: 5 km/h
